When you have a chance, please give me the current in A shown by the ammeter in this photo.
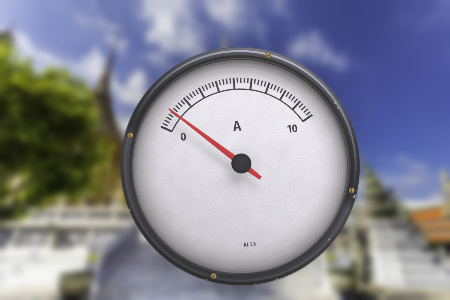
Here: 1 A
